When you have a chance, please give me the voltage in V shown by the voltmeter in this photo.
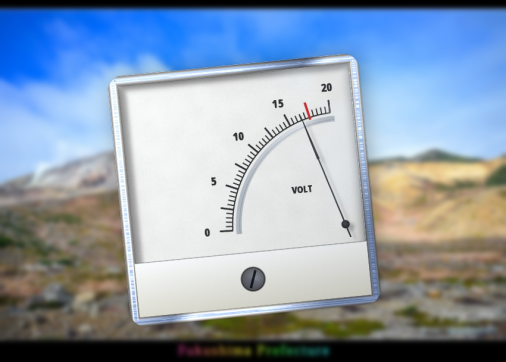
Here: 16.5 V
